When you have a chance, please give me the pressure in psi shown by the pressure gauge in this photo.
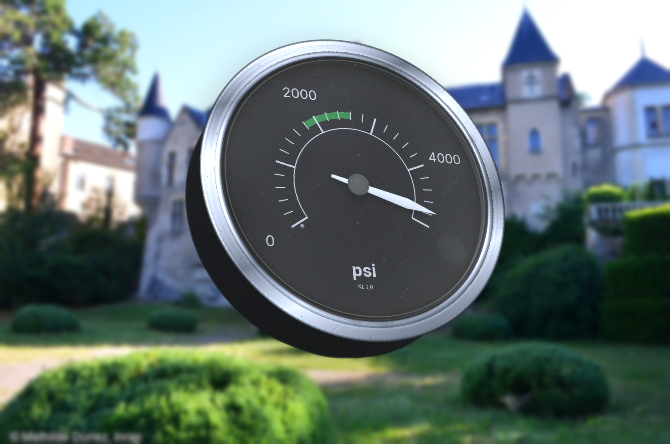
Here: 4800 psi
